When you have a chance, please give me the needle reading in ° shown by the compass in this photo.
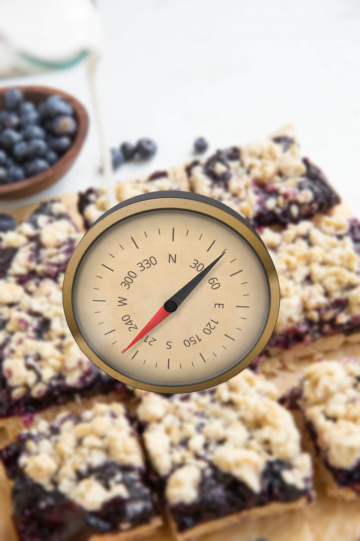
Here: 220 °
